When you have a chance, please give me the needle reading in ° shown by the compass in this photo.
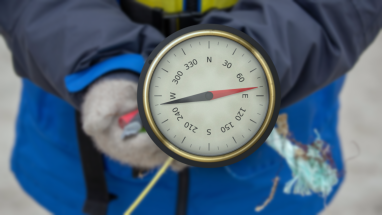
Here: 80 °
